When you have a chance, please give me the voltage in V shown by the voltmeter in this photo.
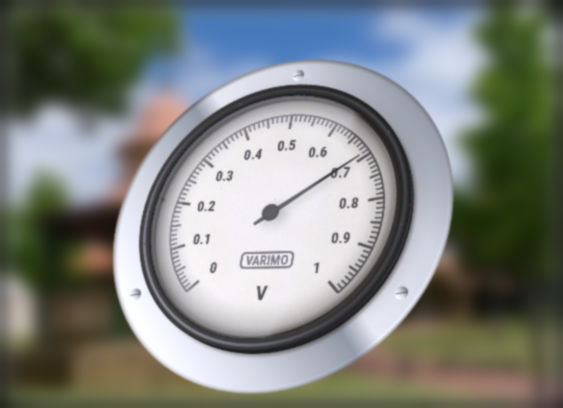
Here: 0.7 V
